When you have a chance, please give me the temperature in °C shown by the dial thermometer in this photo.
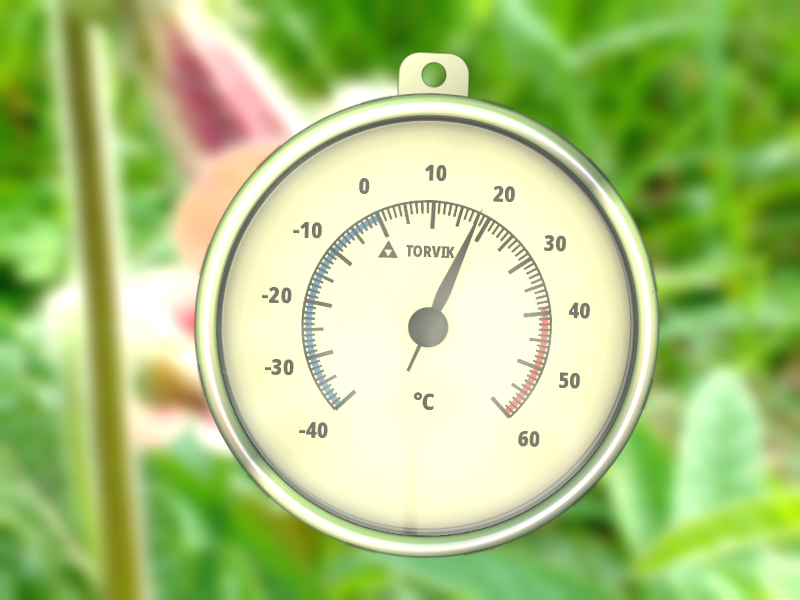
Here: 18 °C
